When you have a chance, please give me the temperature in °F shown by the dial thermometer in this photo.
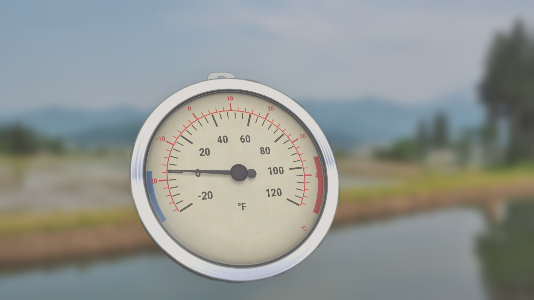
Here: 0 °F
